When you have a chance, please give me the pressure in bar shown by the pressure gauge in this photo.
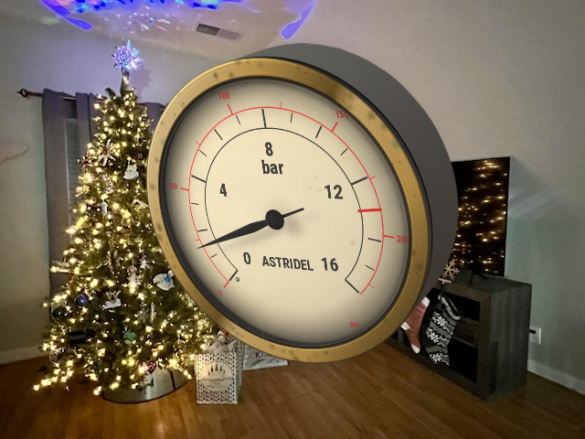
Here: 1.5 bar
